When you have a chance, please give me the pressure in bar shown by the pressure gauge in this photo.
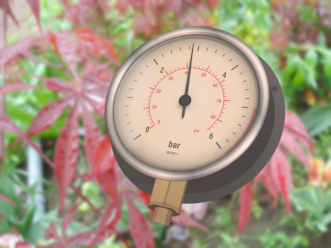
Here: 2.9 bar
